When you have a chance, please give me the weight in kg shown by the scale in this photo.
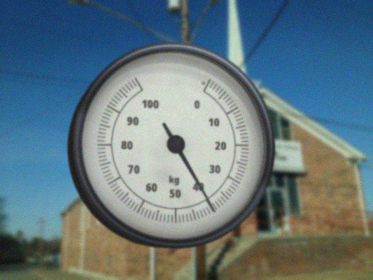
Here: 40 kg
